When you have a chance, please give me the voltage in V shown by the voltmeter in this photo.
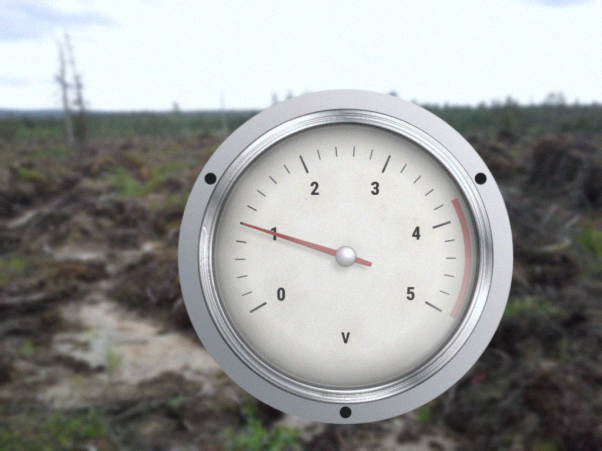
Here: 1 V
